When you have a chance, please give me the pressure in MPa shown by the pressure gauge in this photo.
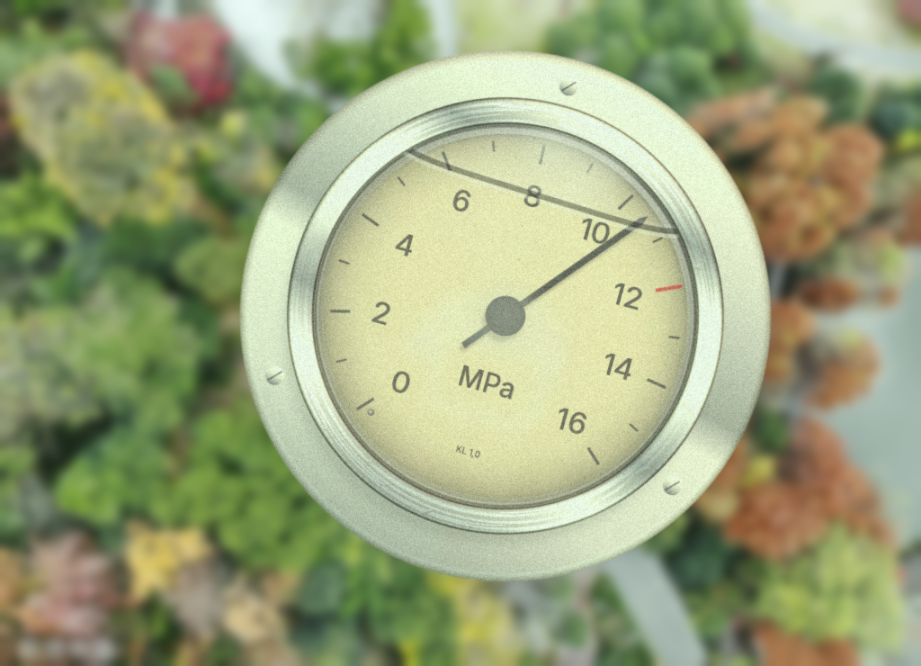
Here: 10.5 MPa
